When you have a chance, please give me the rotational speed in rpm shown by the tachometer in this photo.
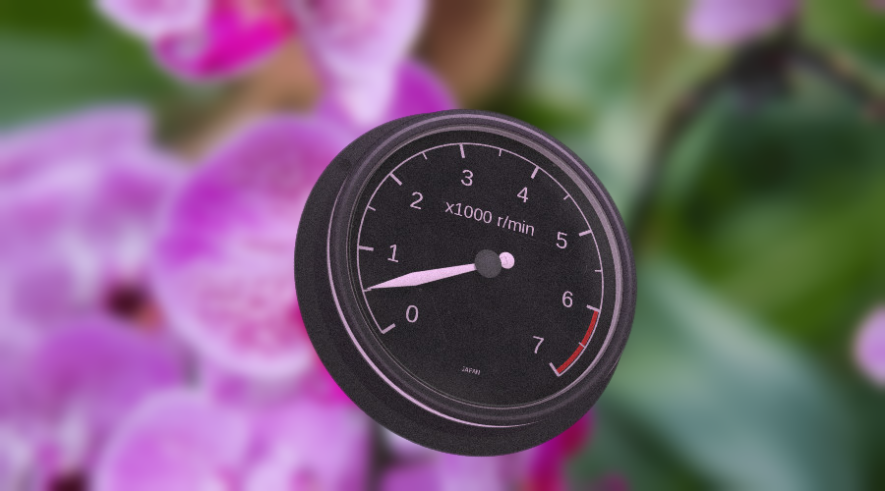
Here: 500 rpm
